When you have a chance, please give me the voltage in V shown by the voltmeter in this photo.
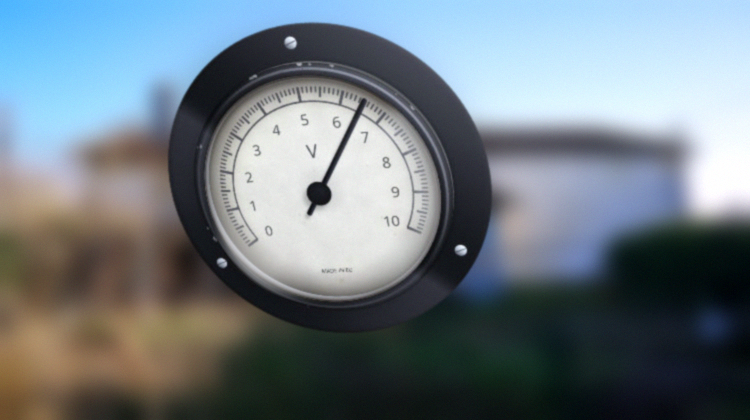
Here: 6.5 V
